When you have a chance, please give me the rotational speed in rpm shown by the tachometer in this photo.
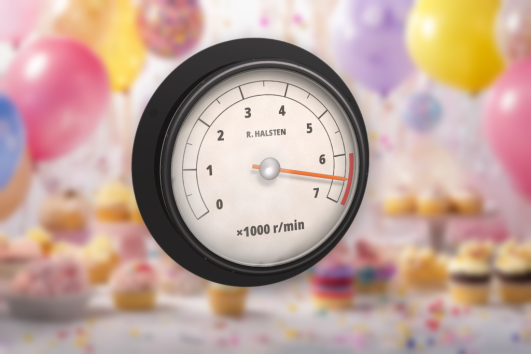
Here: 6500 rpm
